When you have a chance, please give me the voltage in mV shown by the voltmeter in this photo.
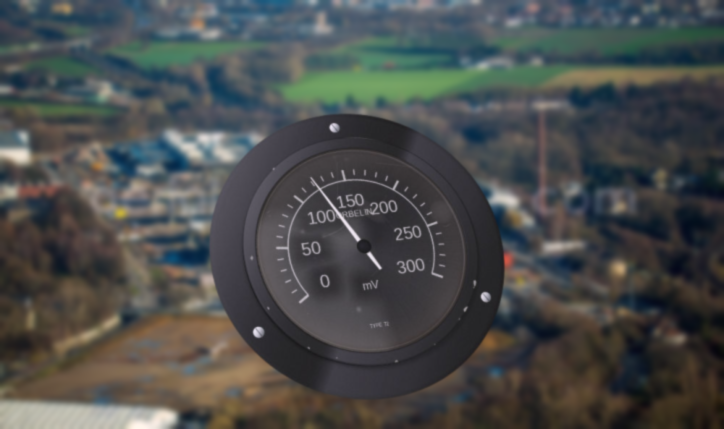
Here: 120 mV
